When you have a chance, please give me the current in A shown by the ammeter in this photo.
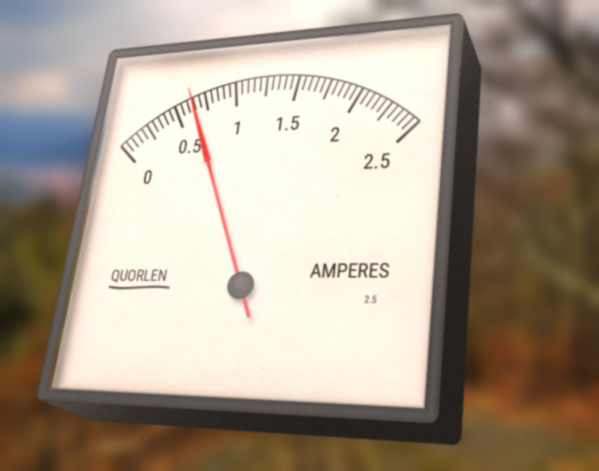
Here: 0.65 A
